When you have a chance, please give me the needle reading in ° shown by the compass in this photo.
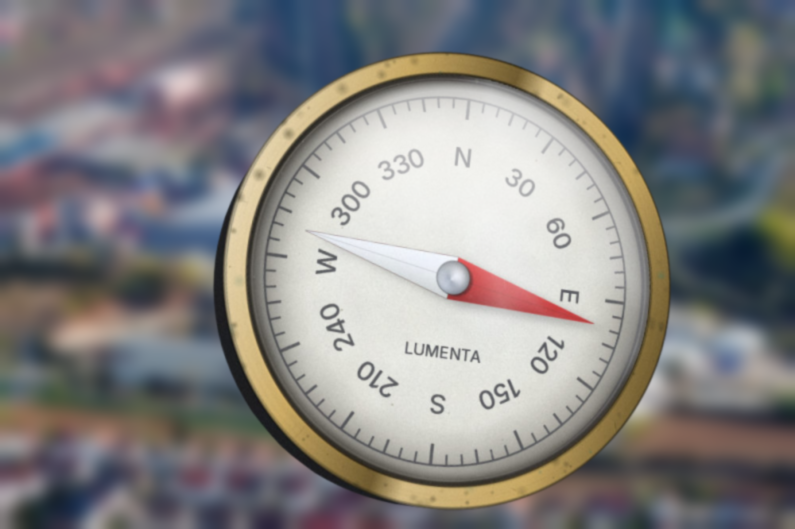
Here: 100 °
